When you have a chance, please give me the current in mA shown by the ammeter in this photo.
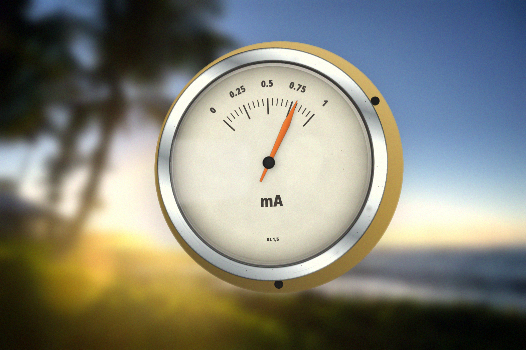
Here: 0.8 mA
